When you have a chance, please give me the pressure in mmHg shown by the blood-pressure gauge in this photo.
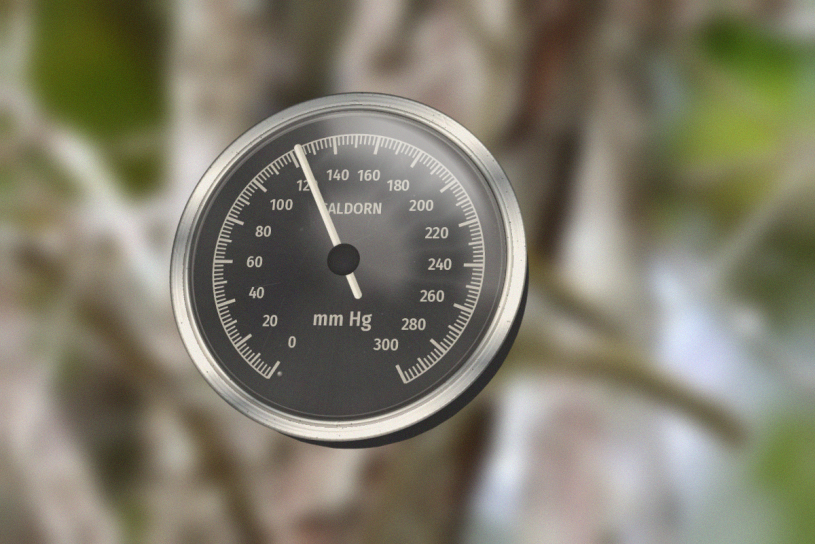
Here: 124 mmHg
